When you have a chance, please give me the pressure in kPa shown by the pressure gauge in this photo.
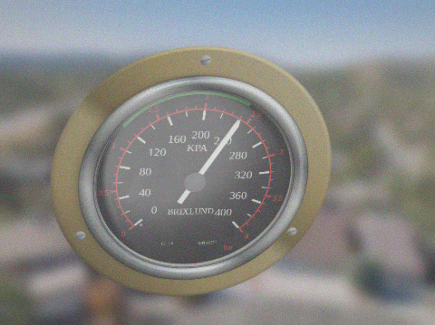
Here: 240 kPa
